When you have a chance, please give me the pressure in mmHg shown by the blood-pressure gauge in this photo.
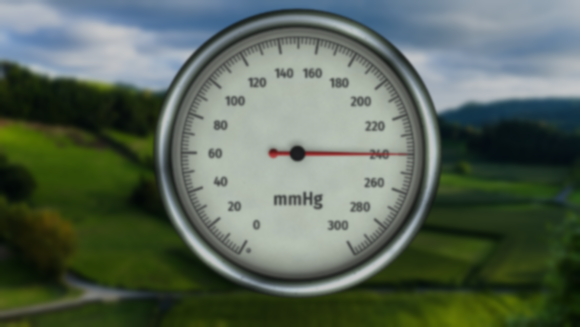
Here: 240 mmHg
